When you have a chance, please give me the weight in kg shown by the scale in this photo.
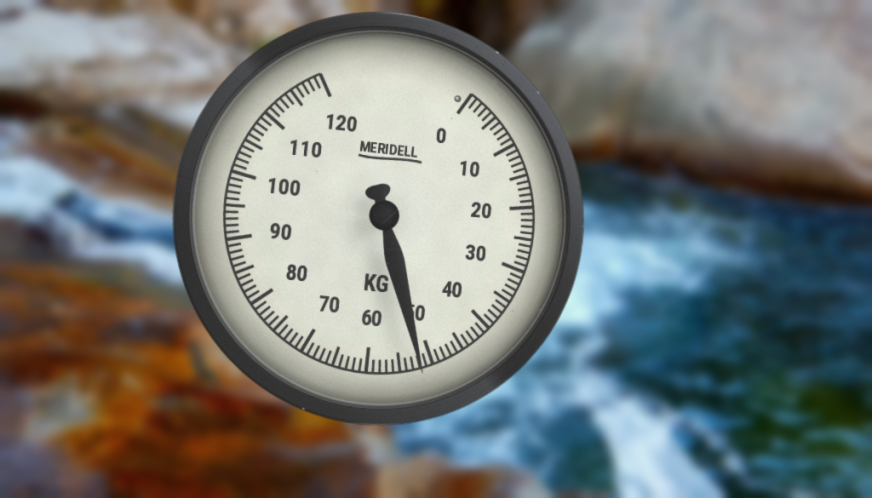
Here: 52 kg
